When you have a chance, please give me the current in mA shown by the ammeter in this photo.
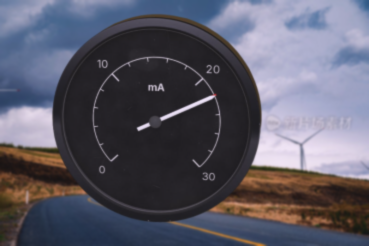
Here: 22 mA
